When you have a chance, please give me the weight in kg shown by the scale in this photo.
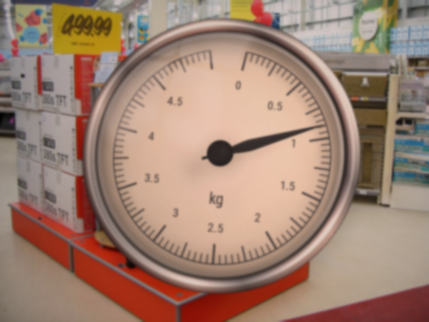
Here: 0.9 kg
